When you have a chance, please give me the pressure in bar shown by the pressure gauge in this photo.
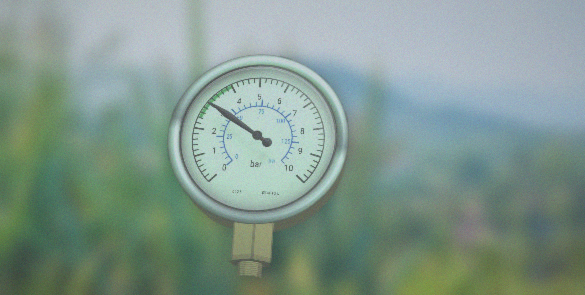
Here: 3 bar
